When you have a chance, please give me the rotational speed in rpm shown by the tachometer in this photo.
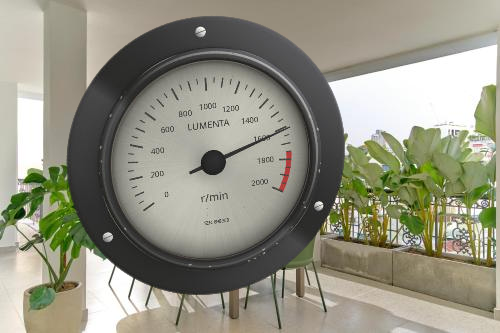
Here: 1600 rpm
